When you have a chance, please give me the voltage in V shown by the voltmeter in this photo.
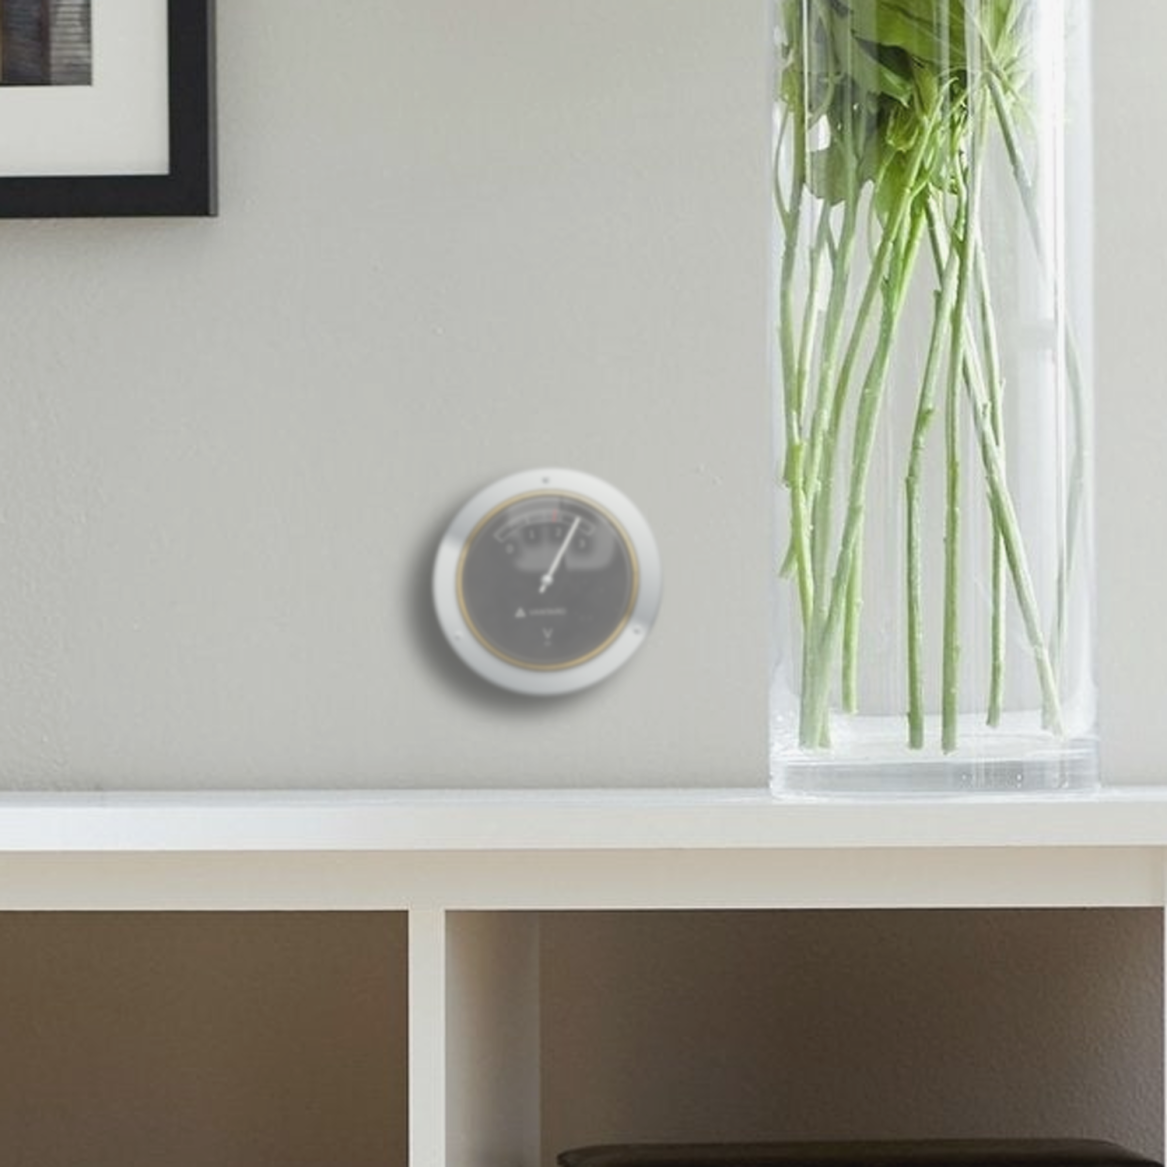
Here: 2.5 V
